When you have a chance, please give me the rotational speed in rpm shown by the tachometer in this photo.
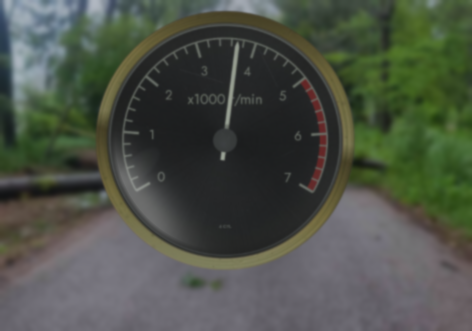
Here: 3700 rpm
